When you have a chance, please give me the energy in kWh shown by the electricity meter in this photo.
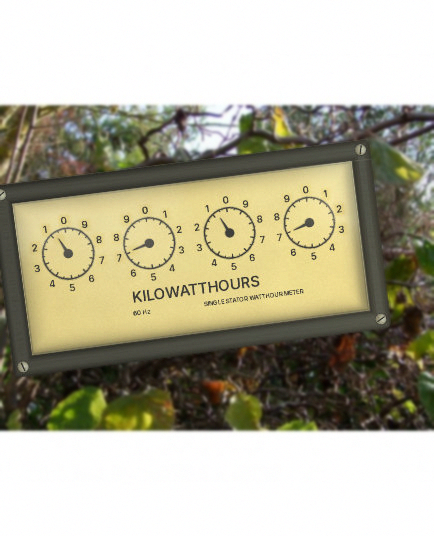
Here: 707 kWh
